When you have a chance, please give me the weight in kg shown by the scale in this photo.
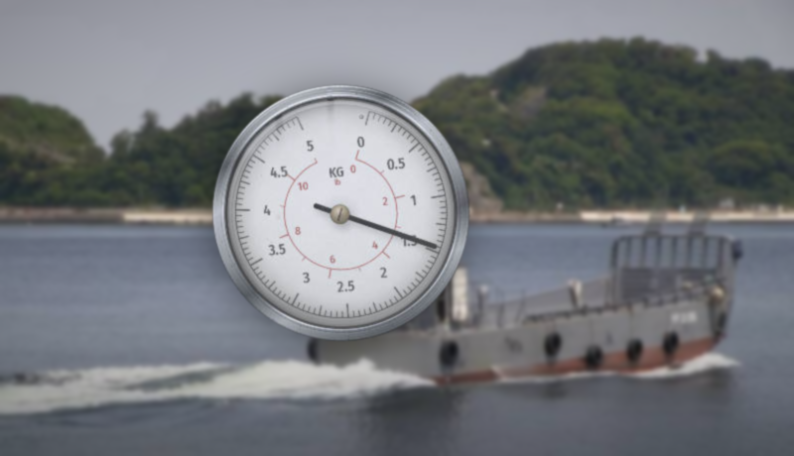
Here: 1.45 kg
